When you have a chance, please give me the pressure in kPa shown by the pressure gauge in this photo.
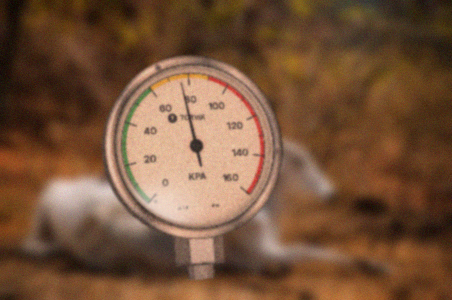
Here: 75 kPa
